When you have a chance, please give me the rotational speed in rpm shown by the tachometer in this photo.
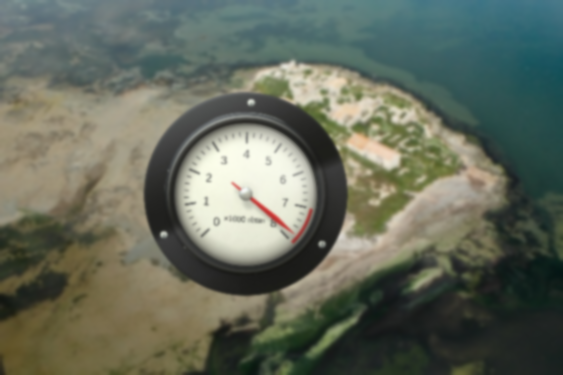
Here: 7800 rpm
